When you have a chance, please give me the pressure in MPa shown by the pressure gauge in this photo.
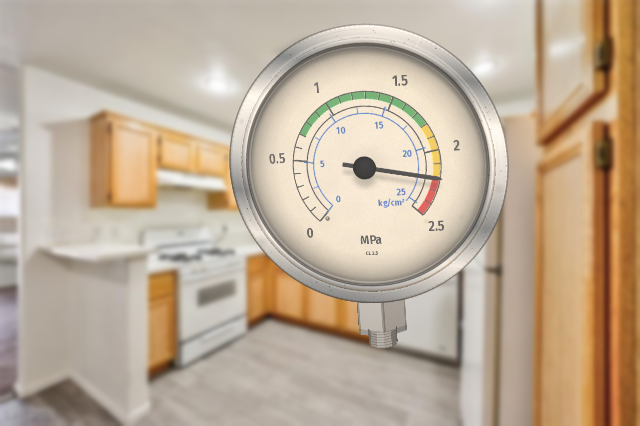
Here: 2.2 MPa
